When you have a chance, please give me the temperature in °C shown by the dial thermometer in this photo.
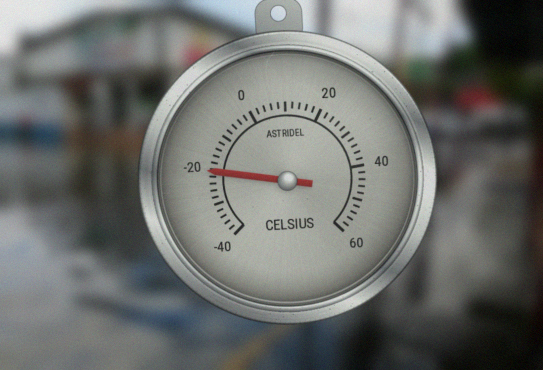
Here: -20 °C
